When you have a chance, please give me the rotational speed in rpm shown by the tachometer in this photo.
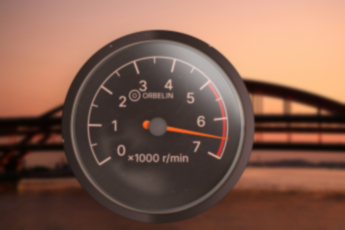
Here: 6500 rpm
